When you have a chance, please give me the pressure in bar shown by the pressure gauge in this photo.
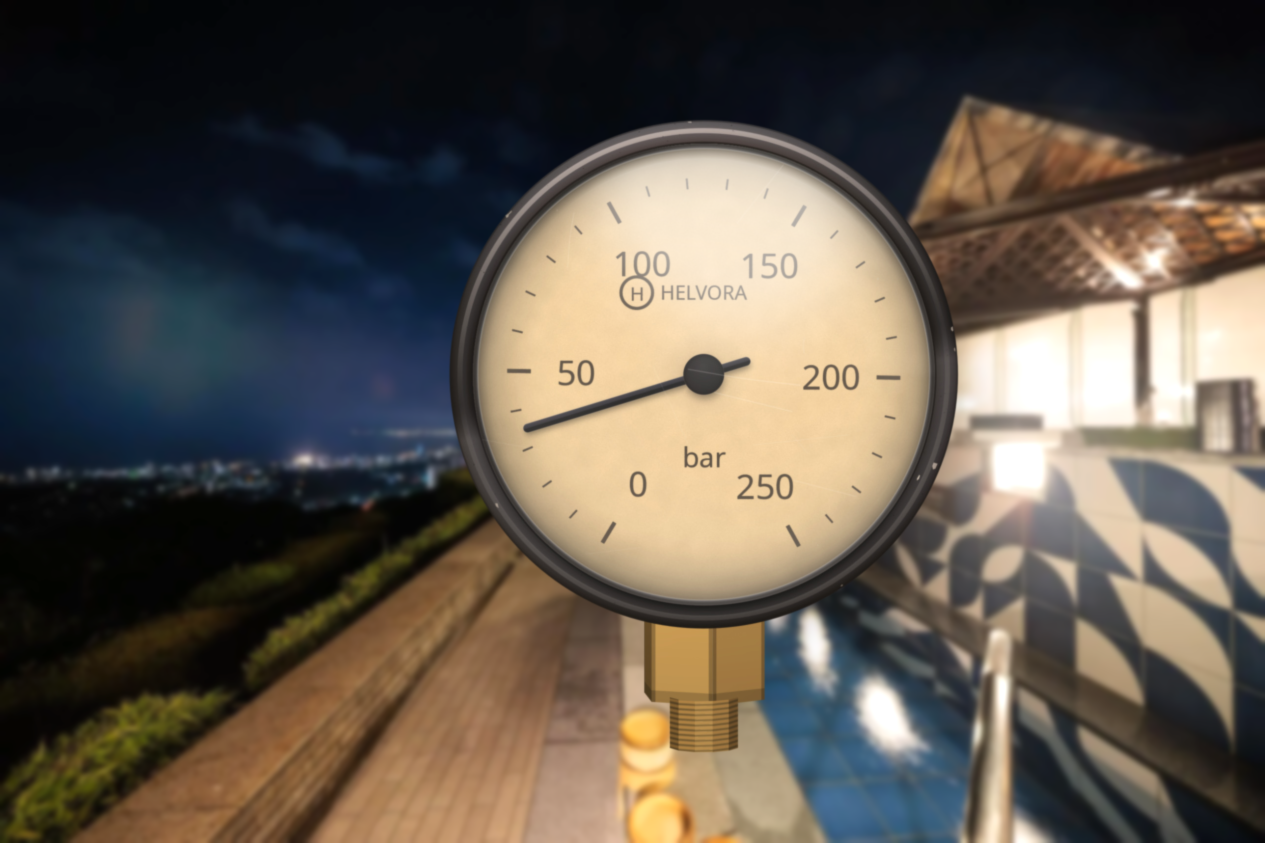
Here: 35 bar
